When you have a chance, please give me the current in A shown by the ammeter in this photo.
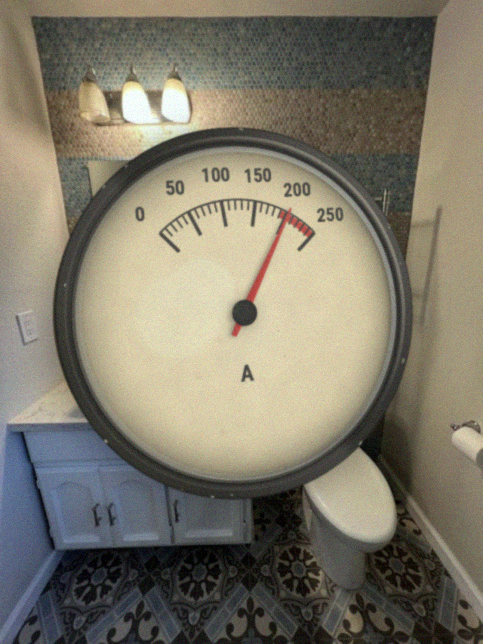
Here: 200 A
